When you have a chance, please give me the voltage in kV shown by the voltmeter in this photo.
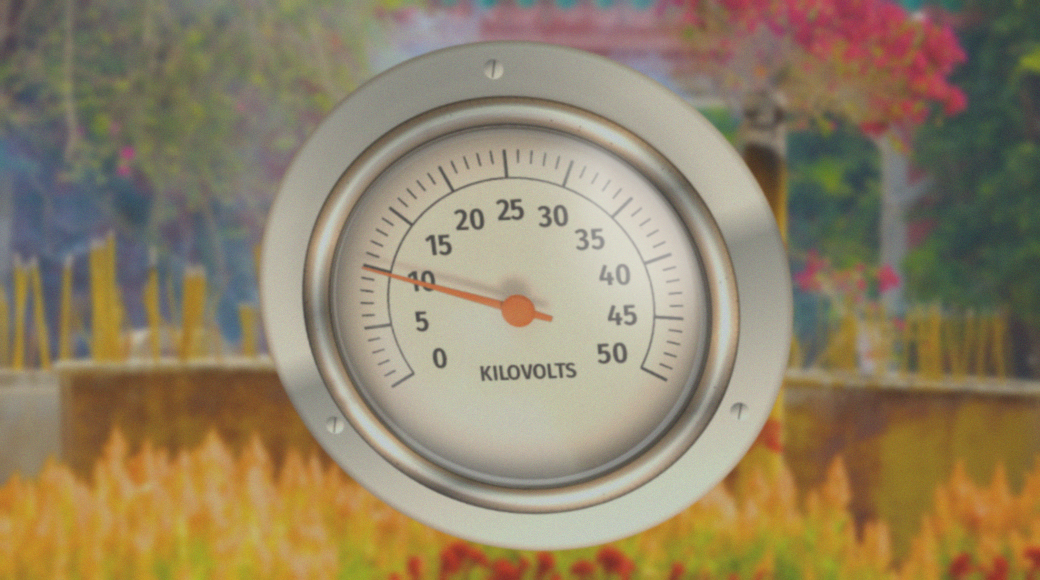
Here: 10 kV
